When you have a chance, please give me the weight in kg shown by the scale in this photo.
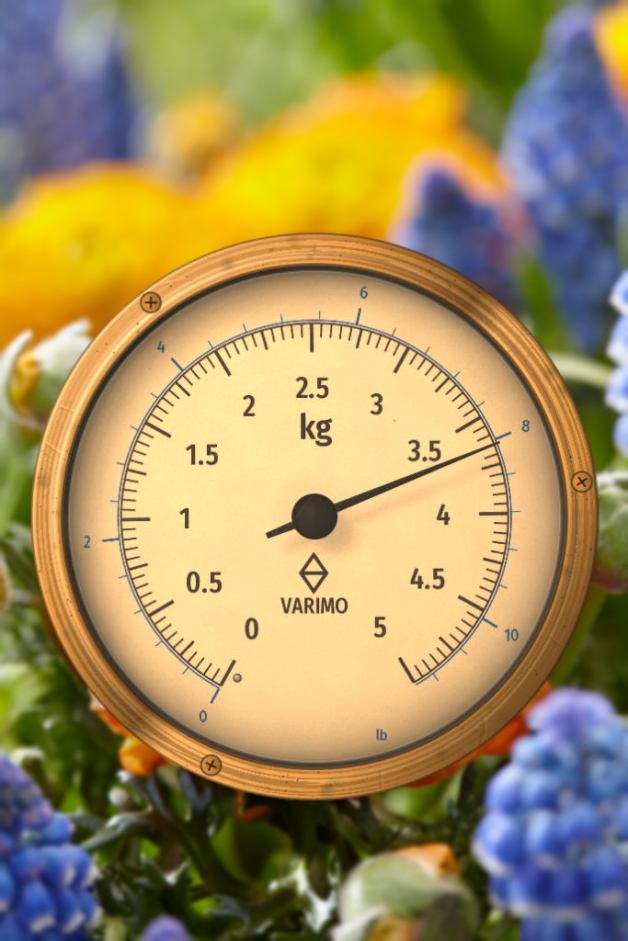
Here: 3.65 kg
